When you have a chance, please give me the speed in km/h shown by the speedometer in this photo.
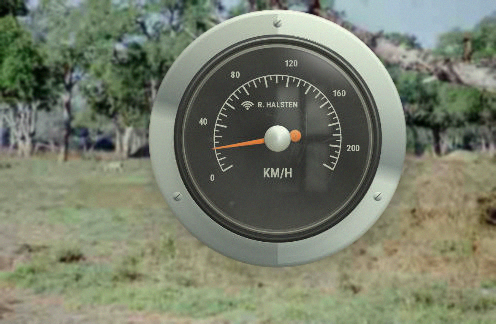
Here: 20 km/h
